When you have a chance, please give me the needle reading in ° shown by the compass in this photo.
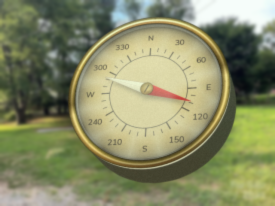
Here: 110 °
